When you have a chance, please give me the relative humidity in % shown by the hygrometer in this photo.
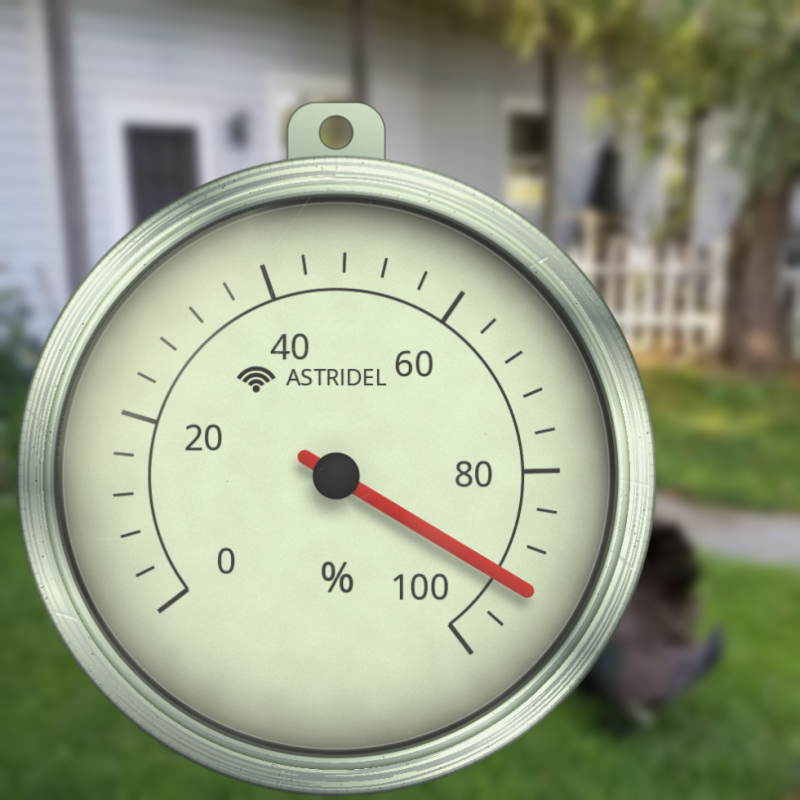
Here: 92 %
